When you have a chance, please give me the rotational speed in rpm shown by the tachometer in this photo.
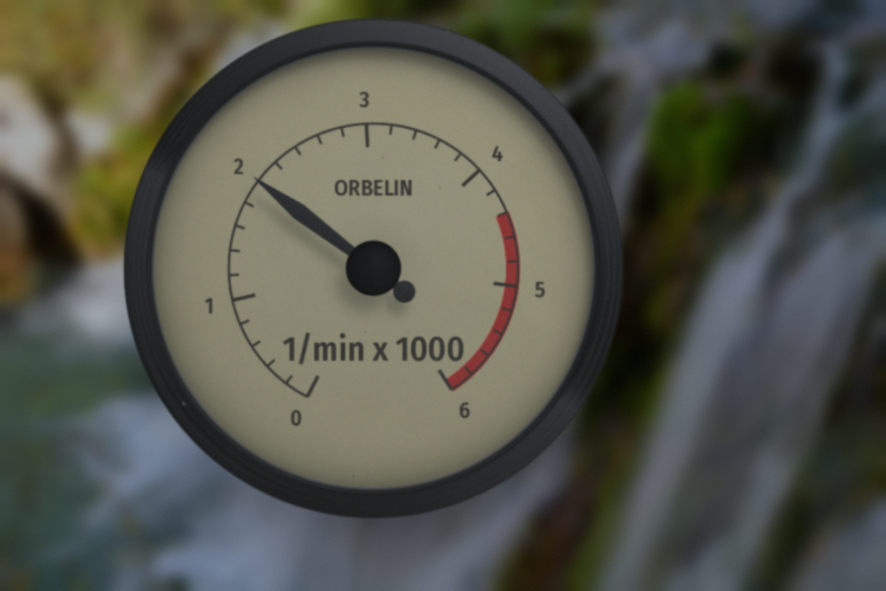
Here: 2000 rpm
